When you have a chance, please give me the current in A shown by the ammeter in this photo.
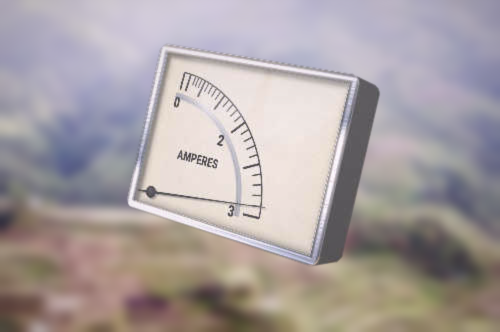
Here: 2.9 A
